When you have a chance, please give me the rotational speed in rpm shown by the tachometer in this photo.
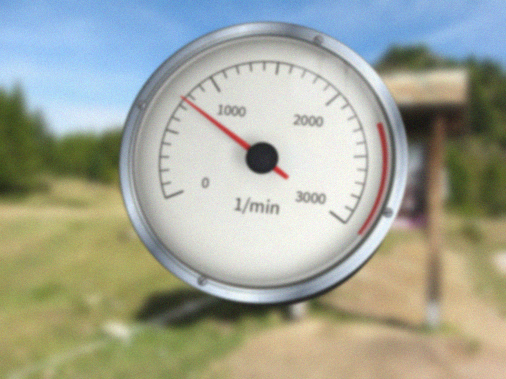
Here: 750 rpm
